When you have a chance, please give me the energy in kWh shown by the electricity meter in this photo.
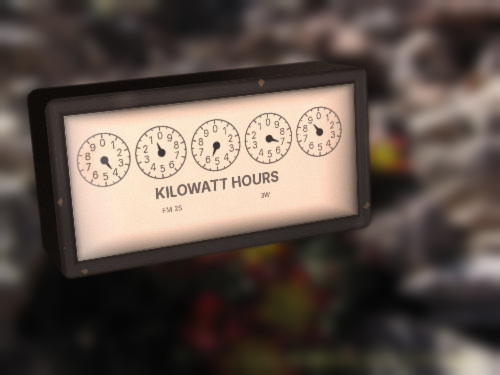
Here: 40569 kWh
